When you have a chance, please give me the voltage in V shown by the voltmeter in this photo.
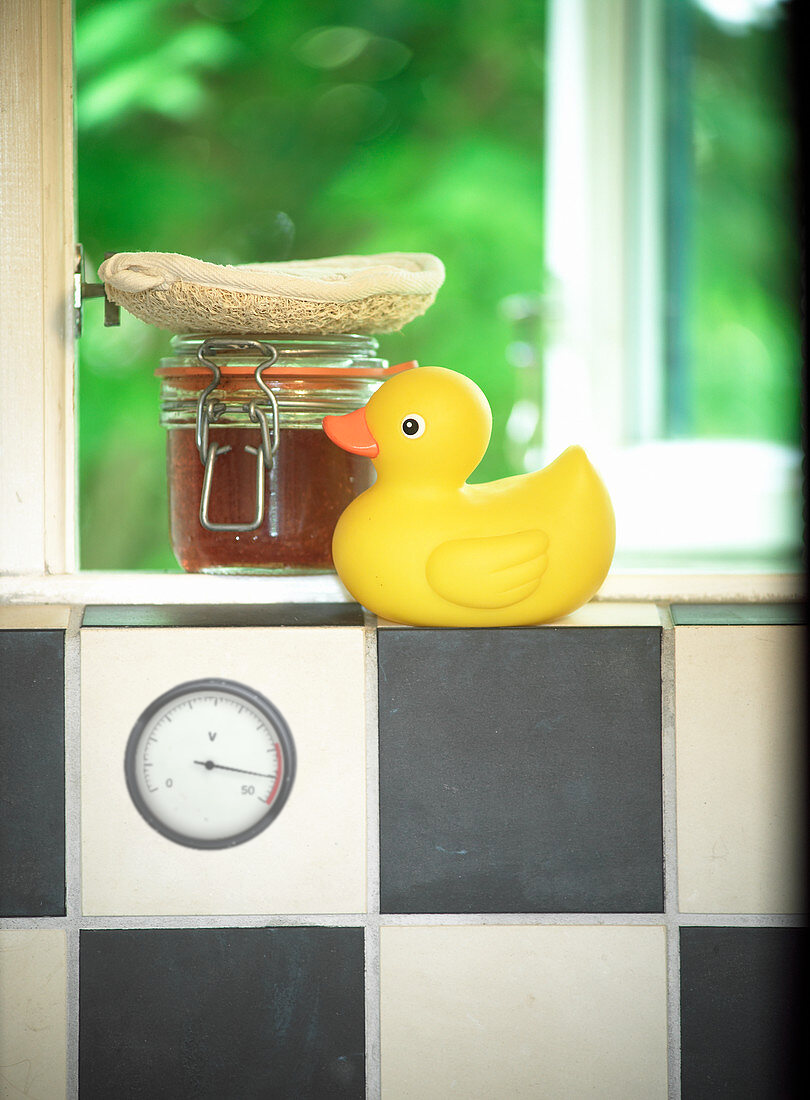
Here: 45 V
